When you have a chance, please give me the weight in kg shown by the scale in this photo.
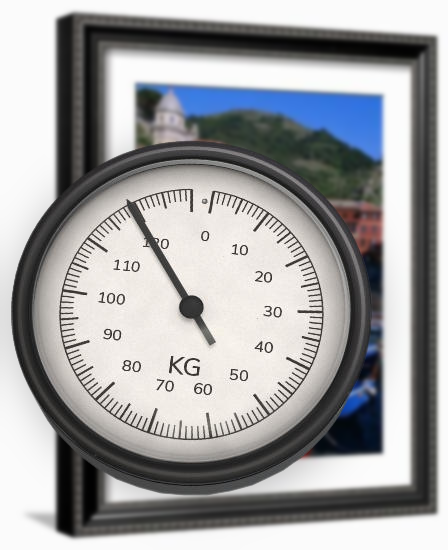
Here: 119 kg
